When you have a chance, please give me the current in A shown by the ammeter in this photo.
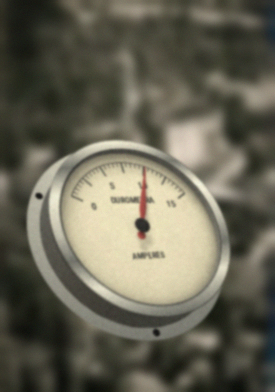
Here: 10 A
